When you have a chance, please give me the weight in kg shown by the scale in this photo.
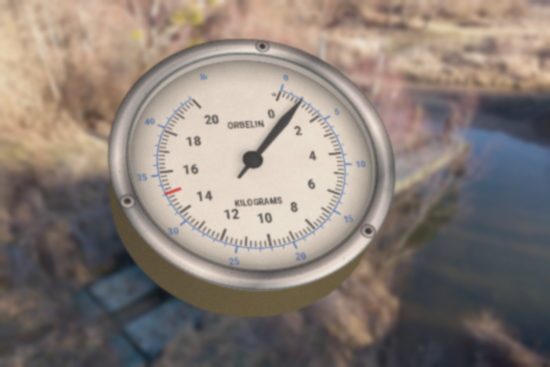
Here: 1 kg
